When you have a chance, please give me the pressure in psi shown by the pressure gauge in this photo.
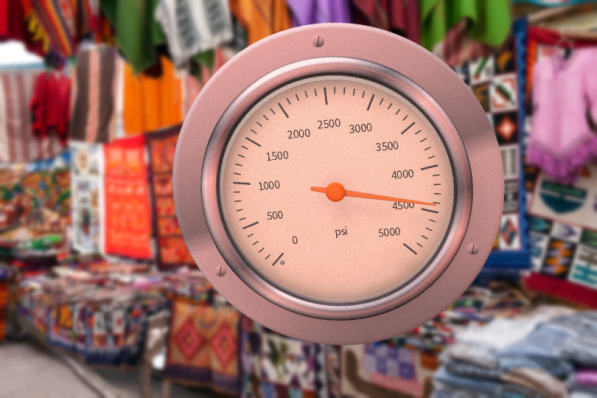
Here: 4400 psi
